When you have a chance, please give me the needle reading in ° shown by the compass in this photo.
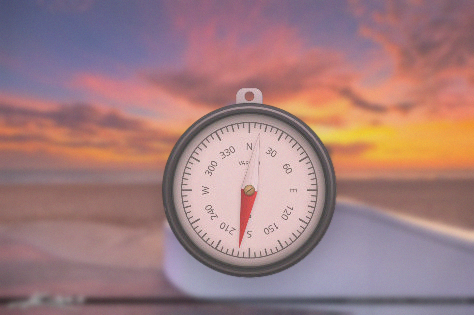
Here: 190 °
